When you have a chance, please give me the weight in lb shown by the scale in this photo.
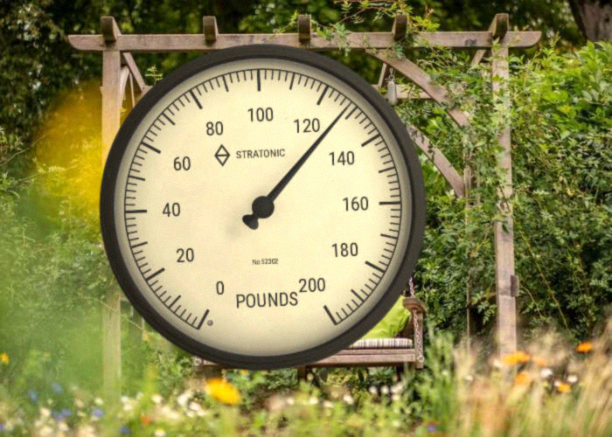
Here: 128 lb
